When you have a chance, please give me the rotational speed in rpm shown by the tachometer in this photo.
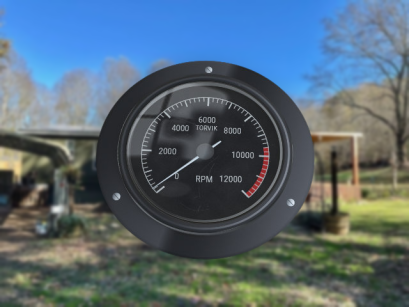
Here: 200 rpm
